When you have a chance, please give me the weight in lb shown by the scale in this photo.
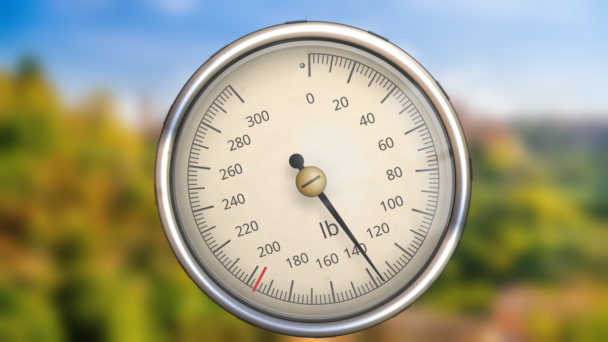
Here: 136 lb
